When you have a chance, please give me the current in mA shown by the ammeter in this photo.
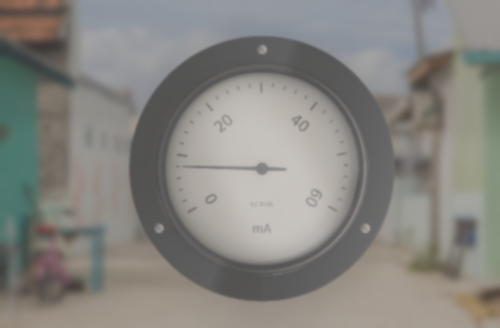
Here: 8 mA
